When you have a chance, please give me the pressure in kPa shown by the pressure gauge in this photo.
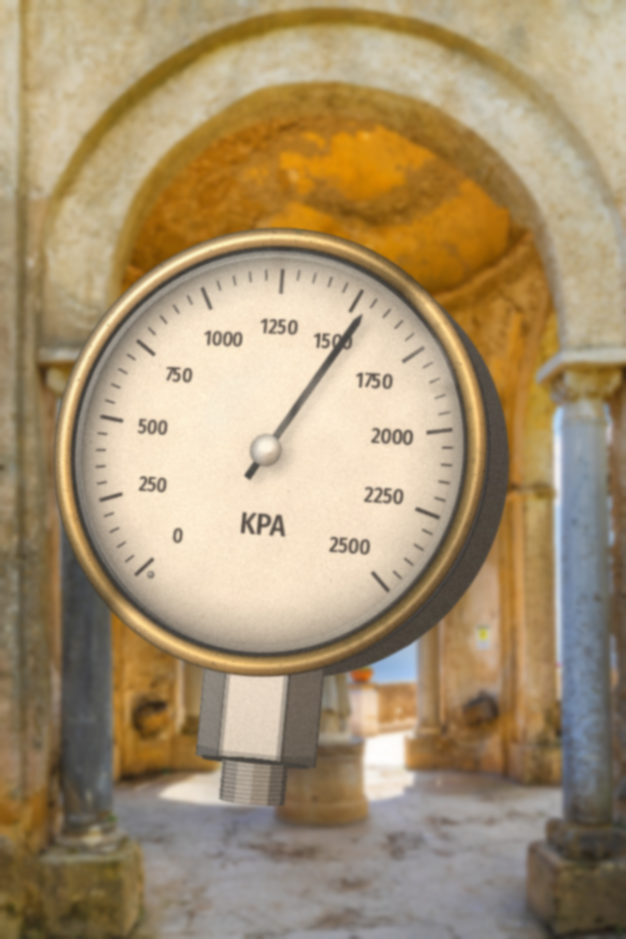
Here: 1550 kPa
